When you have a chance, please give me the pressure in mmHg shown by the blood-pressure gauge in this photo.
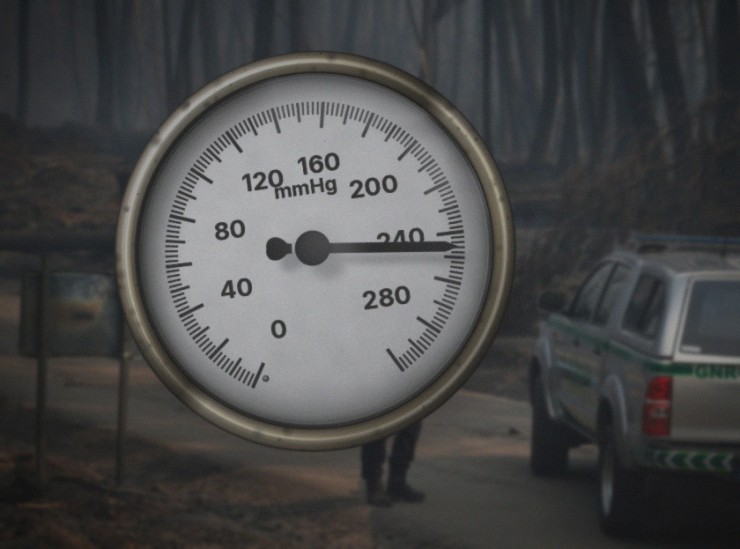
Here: 246 mmHg
